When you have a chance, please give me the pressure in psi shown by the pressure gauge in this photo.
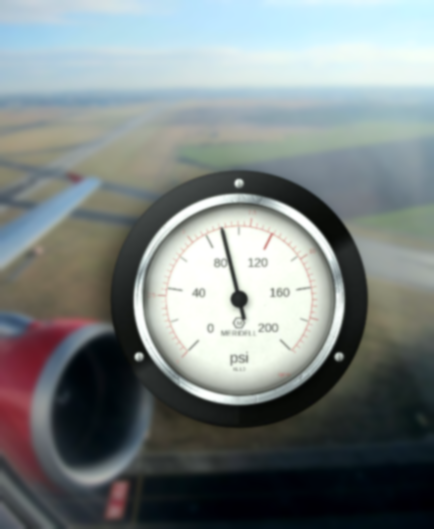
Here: 90 psi
